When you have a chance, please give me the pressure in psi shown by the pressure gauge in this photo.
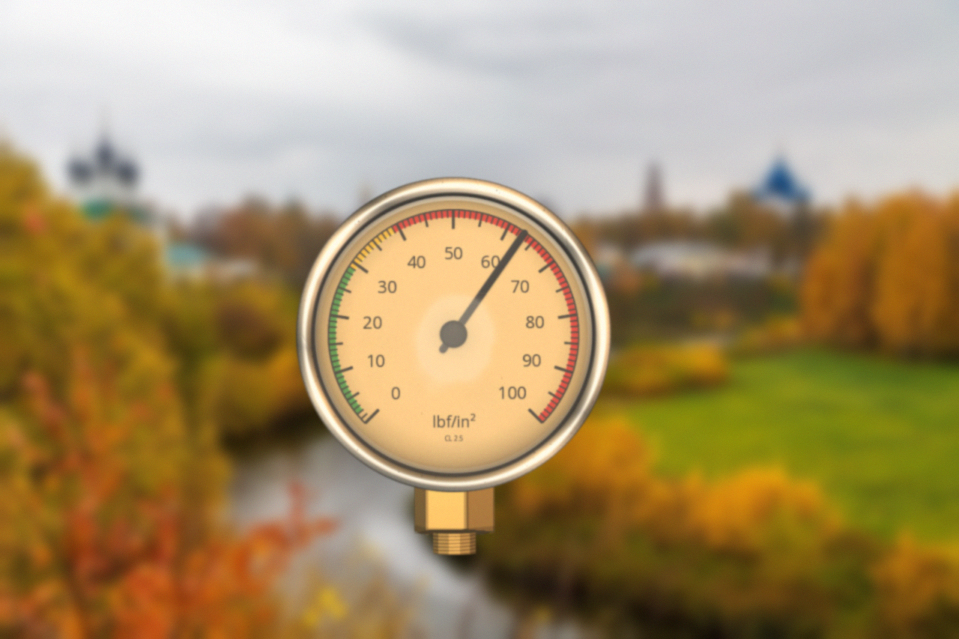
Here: 63 psi
